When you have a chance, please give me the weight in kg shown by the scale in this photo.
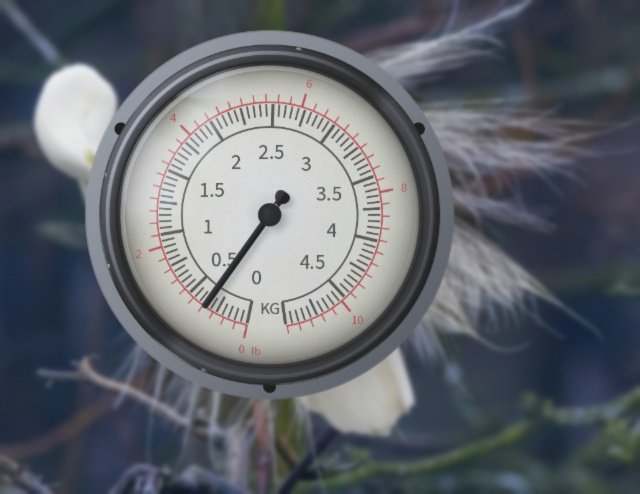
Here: 0.35 kg
